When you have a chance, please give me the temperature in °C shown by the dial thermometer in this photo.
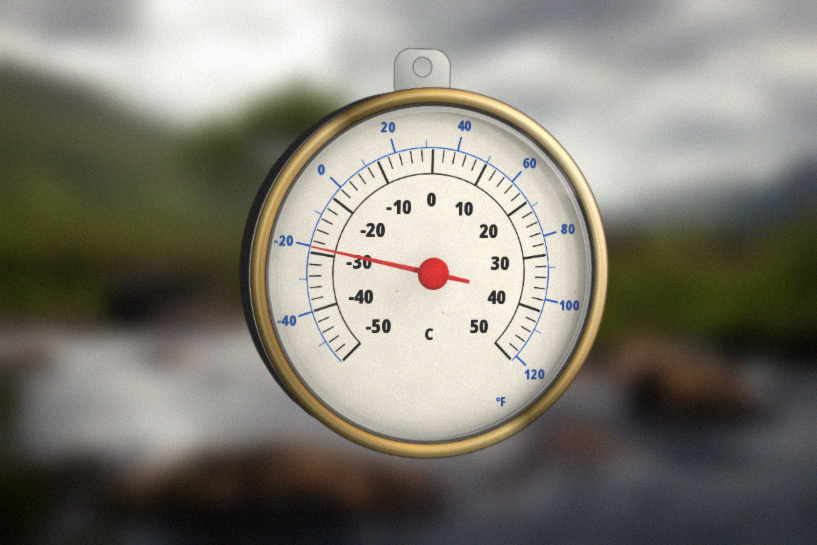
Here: -29 °C
